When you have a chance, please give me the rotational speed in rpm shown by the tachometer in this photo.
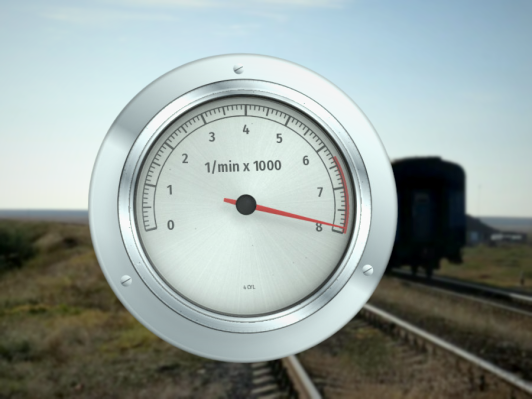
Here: 7900 rpm
